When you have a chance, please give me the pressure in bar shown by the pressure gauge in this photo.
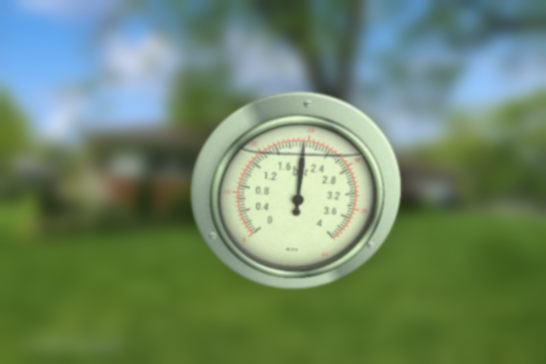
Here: 2 bar
